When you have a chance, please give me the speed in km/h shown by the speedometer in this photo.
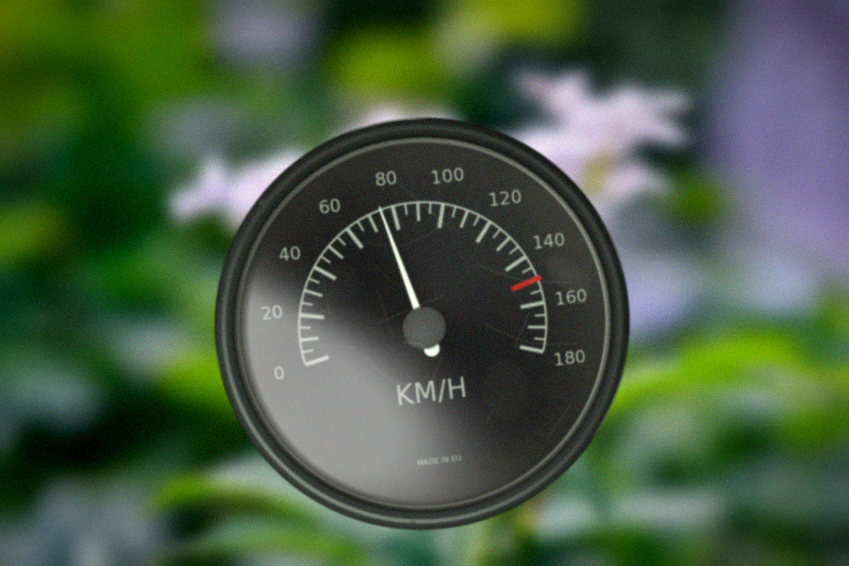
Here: 75 km/h
